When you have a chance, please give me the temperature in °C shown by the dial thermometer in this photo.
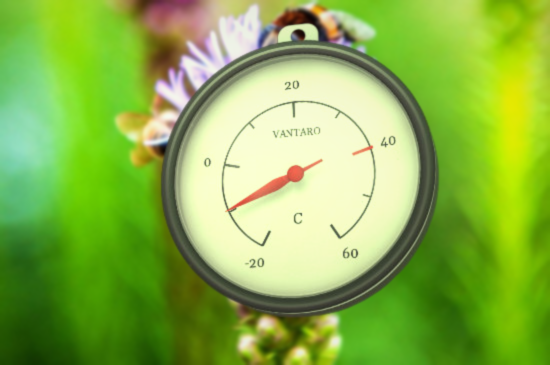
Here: -10 °C
